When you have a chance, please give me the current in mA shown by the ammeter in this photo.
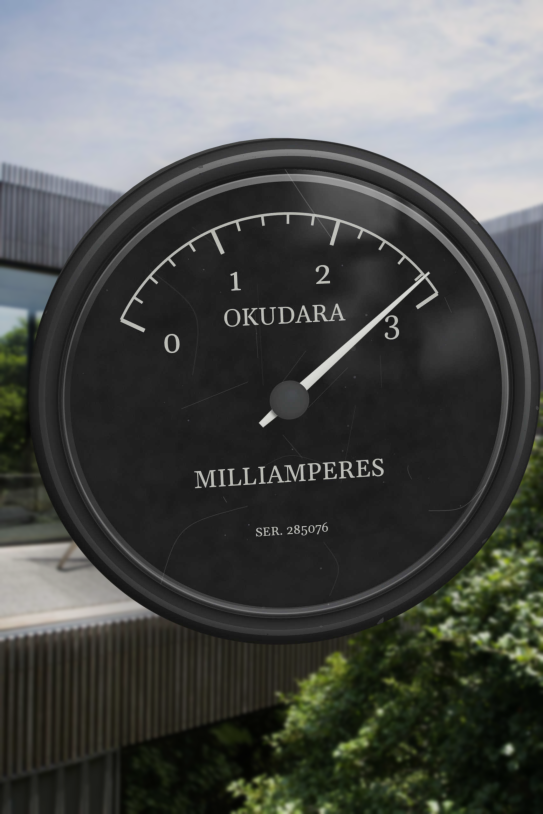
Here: 2.8 mA
